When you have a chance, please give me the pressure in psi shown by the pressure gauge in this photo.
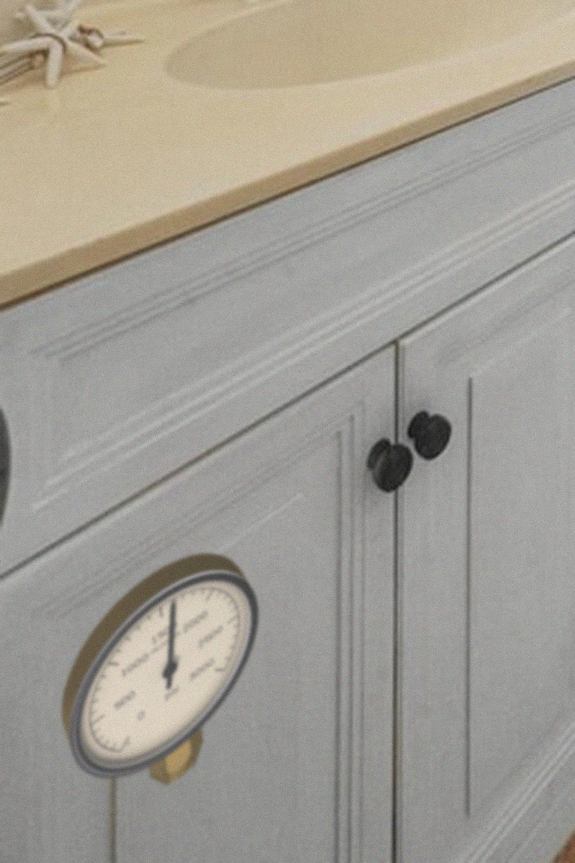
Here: 1600 psi
